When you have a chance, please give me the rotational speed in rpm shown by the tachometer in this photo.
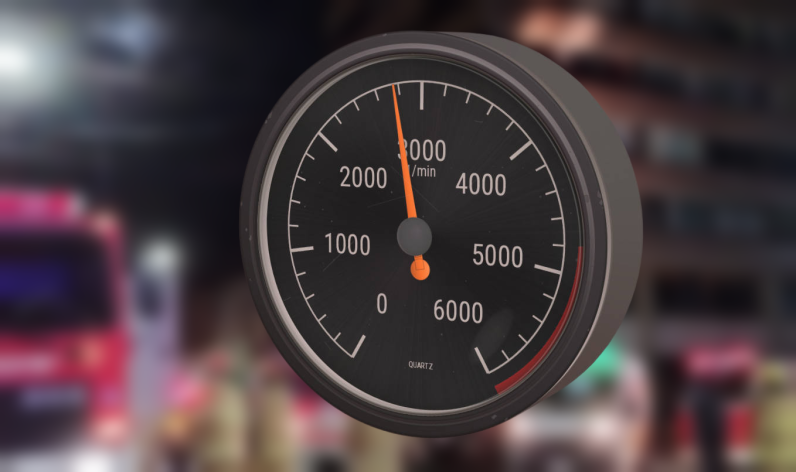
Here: 2800 rpm
